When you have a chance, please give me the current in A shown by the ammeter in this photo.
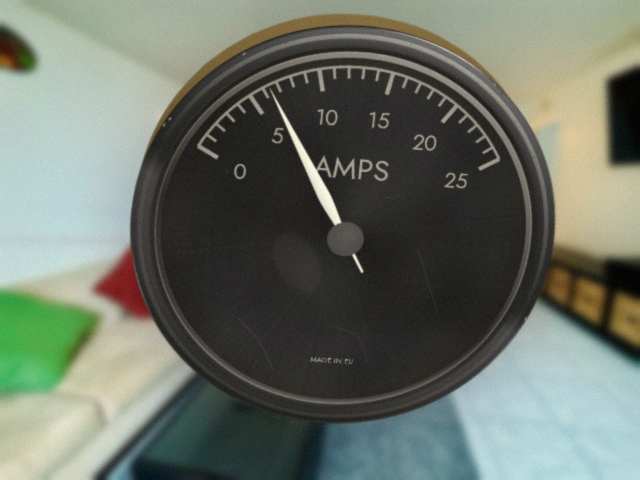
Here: 6.5 A
